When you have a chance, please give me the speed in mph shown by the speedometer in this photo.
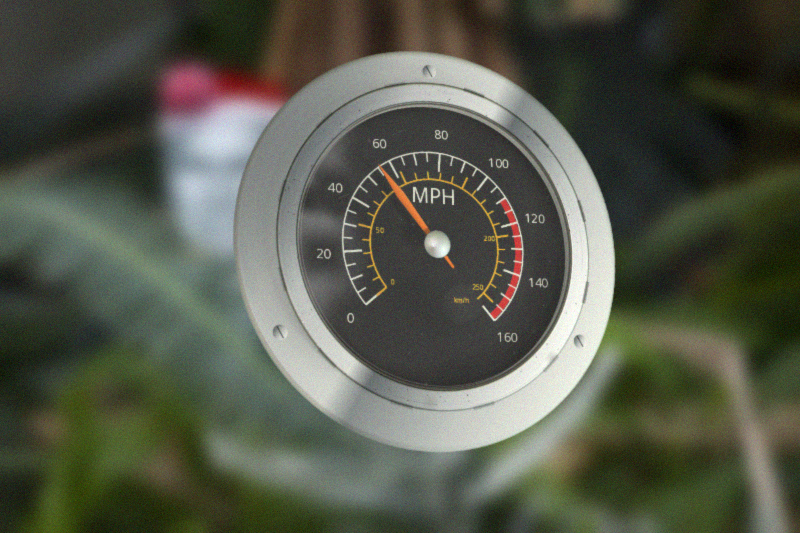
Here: 55 mph
